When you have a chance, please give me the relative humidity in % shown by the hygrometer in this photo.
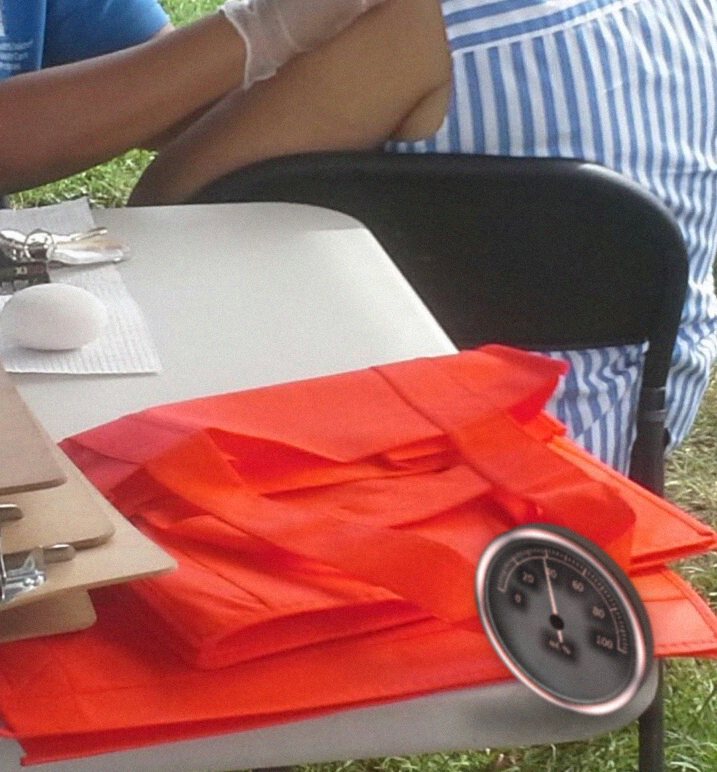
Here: 40 %
